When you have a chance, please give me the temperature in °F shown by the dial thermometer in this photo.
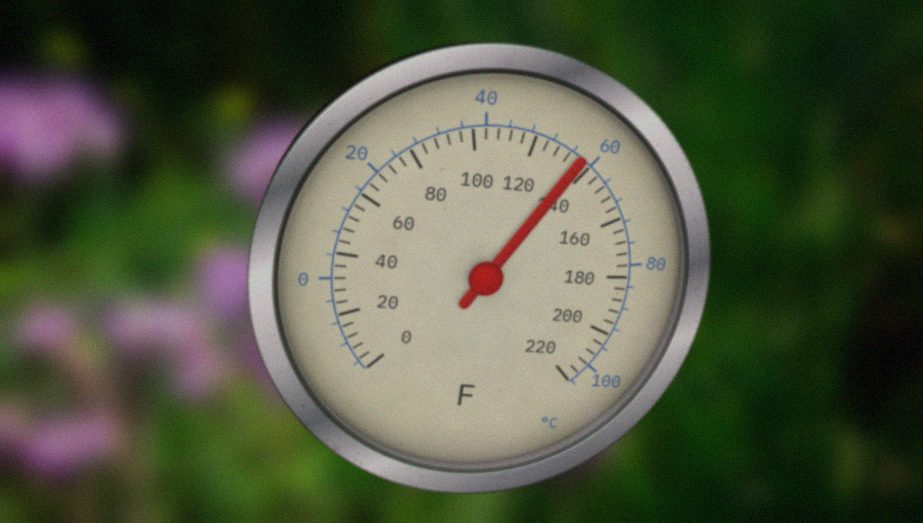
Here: 136 °F
